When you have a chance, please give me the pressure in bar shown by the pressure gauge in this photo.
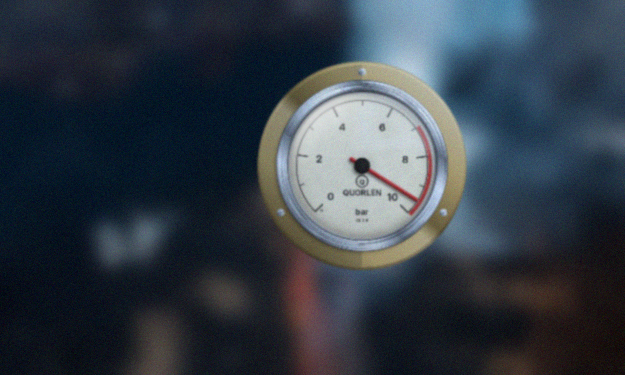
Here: 9.5 bar
